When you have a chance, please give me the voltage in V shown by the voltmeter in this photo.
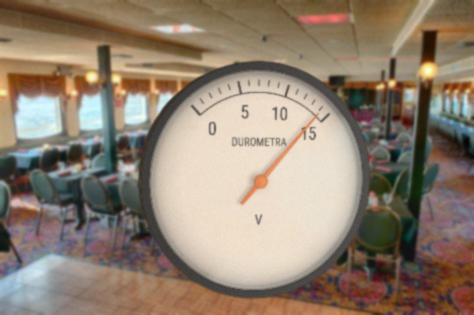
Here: 14 V
